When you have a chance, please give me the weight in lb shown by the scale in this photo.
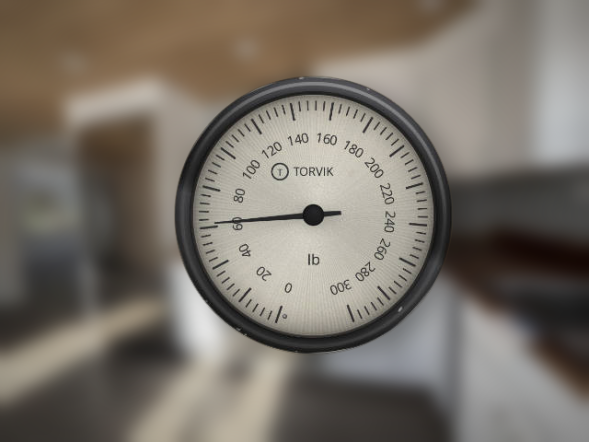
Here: 62 lb
